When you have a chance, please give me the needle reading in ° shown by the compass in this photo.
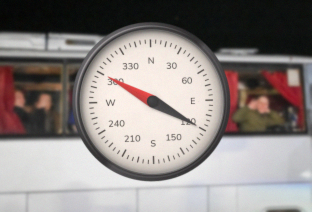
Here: 300 °
